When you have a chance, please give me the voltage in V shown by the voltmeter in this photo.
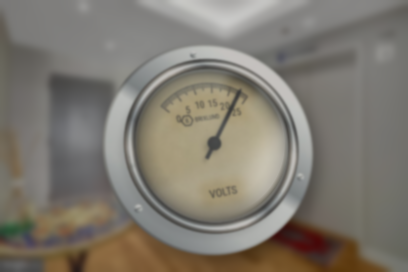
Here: 22.5 V
